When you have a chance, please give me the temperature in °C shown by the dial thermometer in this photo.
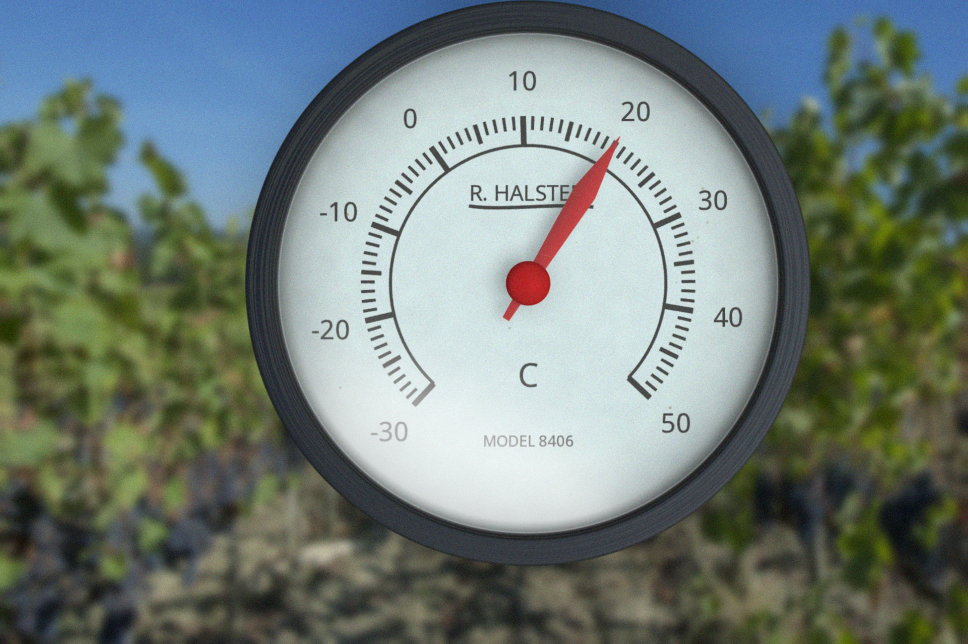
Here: 20 °C
